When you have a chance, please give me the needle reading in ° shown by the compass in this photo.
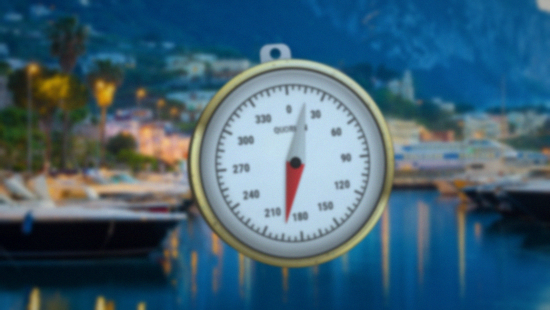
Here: 195 °
